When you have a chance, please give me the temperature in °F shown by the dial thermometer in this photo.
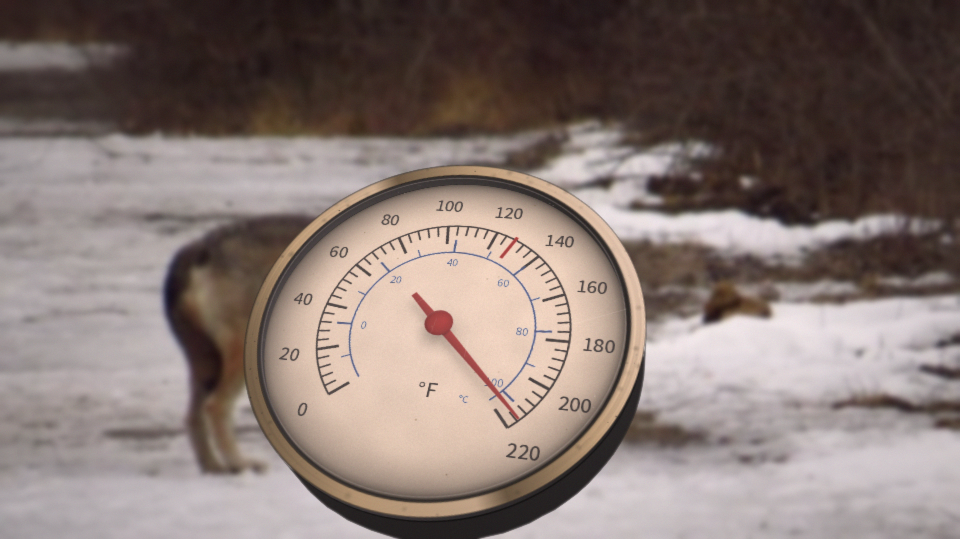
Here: 216 °F
